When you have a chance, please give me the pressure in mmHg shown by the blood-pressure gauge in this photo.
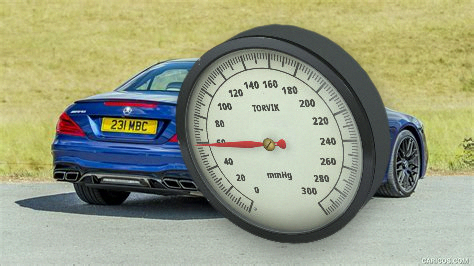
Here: 60 mmHg
